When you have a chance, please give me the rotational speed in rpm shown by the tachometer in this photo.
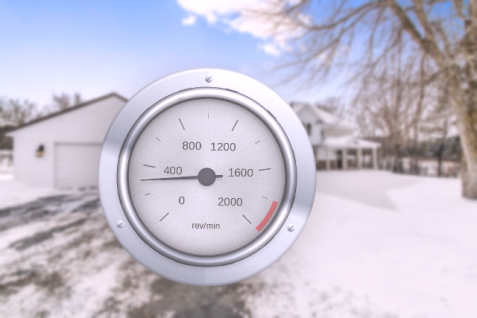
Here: 300 rpm
